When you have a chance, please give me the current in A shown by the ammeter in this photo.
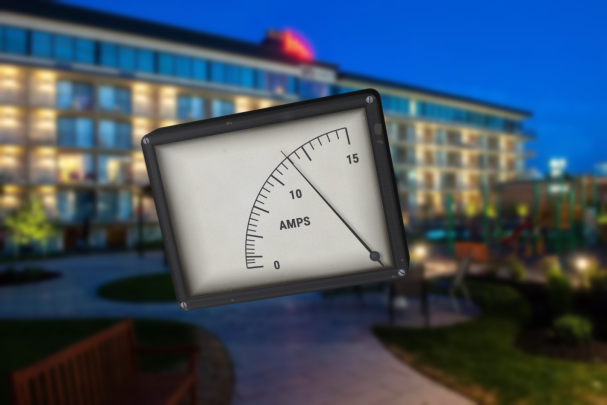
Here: 11.5 A
